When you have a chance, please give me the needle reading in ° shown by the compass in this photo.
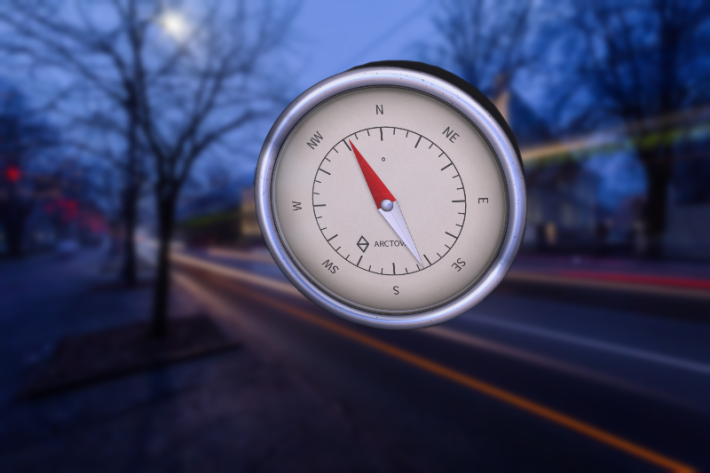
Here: 335 °
